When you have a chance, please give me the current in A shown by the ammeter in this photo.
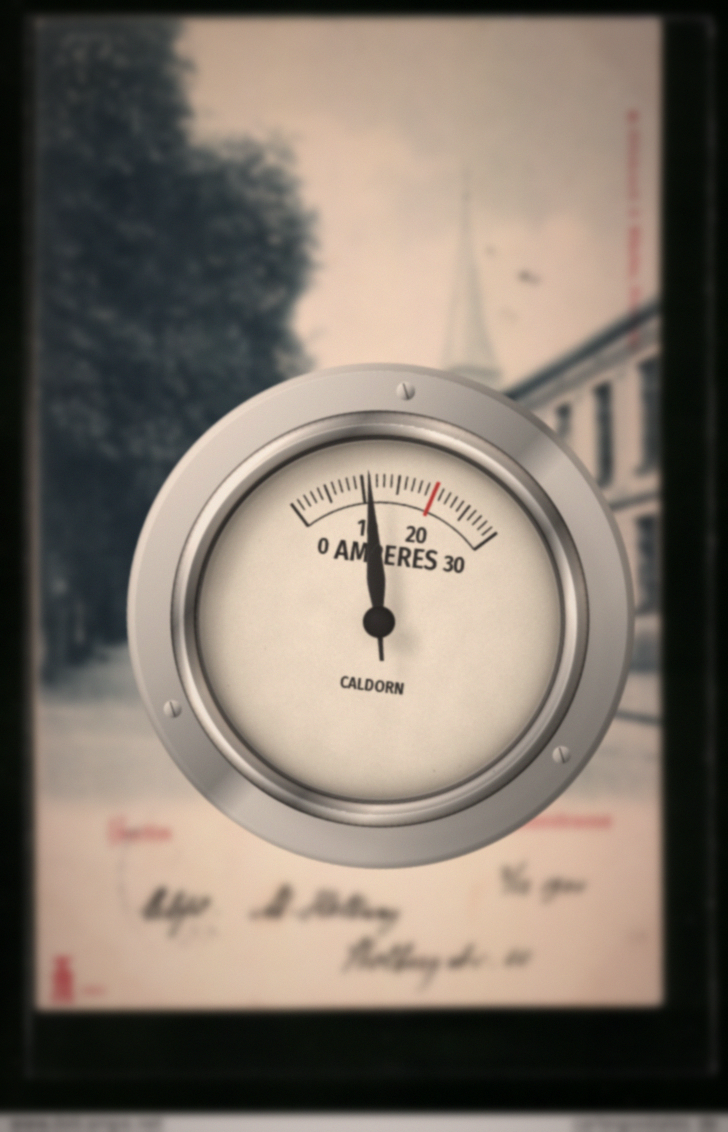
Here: 11 A
